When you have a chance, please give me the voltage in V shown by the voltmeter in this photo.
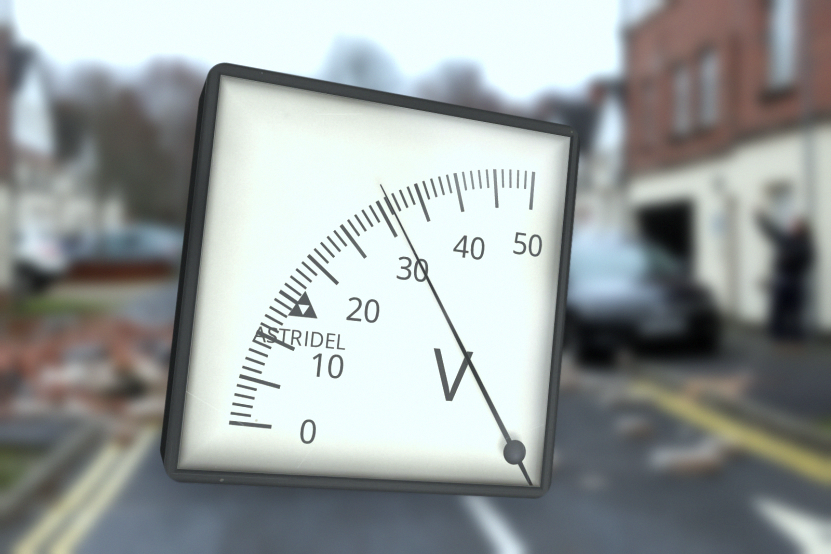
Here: 31 V
